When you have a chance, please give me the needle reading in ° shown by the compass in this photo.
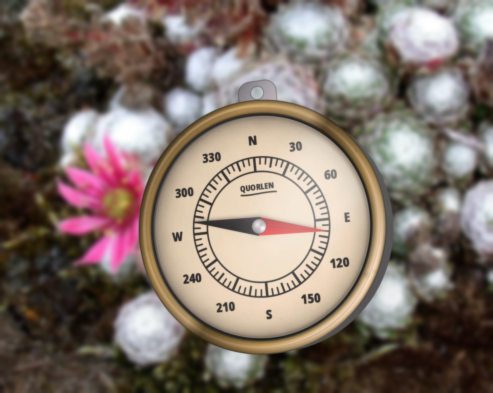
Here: 100 °
